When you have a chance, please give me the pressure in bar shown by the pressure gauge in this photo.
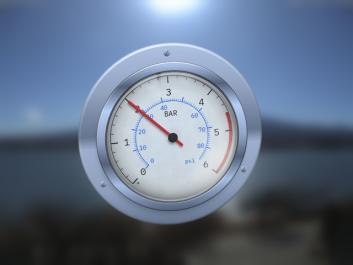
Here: 2 bar
